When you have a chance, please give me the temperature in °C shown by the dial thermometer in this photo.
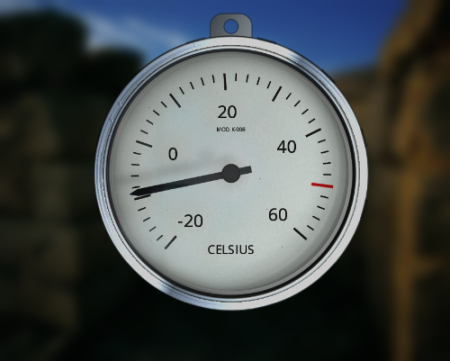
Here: -9 °C
